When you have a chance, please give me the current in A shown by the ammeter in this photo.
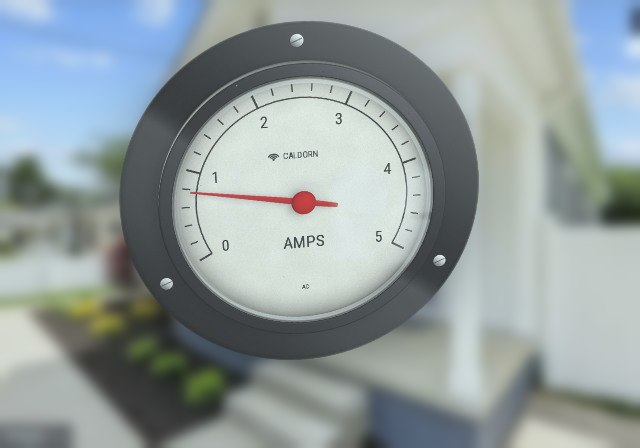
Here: 0.8 A
